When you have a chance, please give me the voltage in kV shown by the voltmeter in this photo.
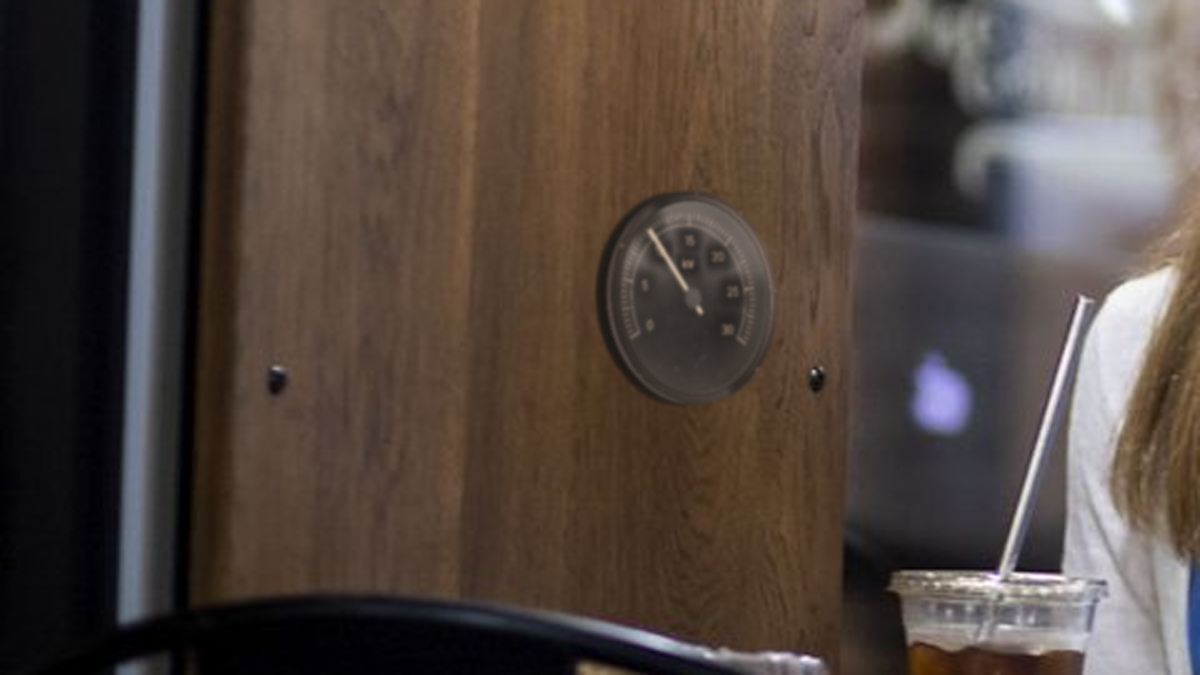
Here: 10 kV
